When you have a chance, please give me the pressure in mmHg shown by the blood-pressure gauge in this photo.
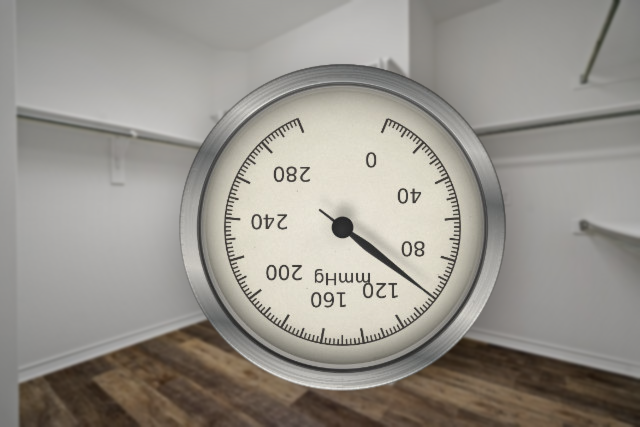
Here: 100 mmHg
